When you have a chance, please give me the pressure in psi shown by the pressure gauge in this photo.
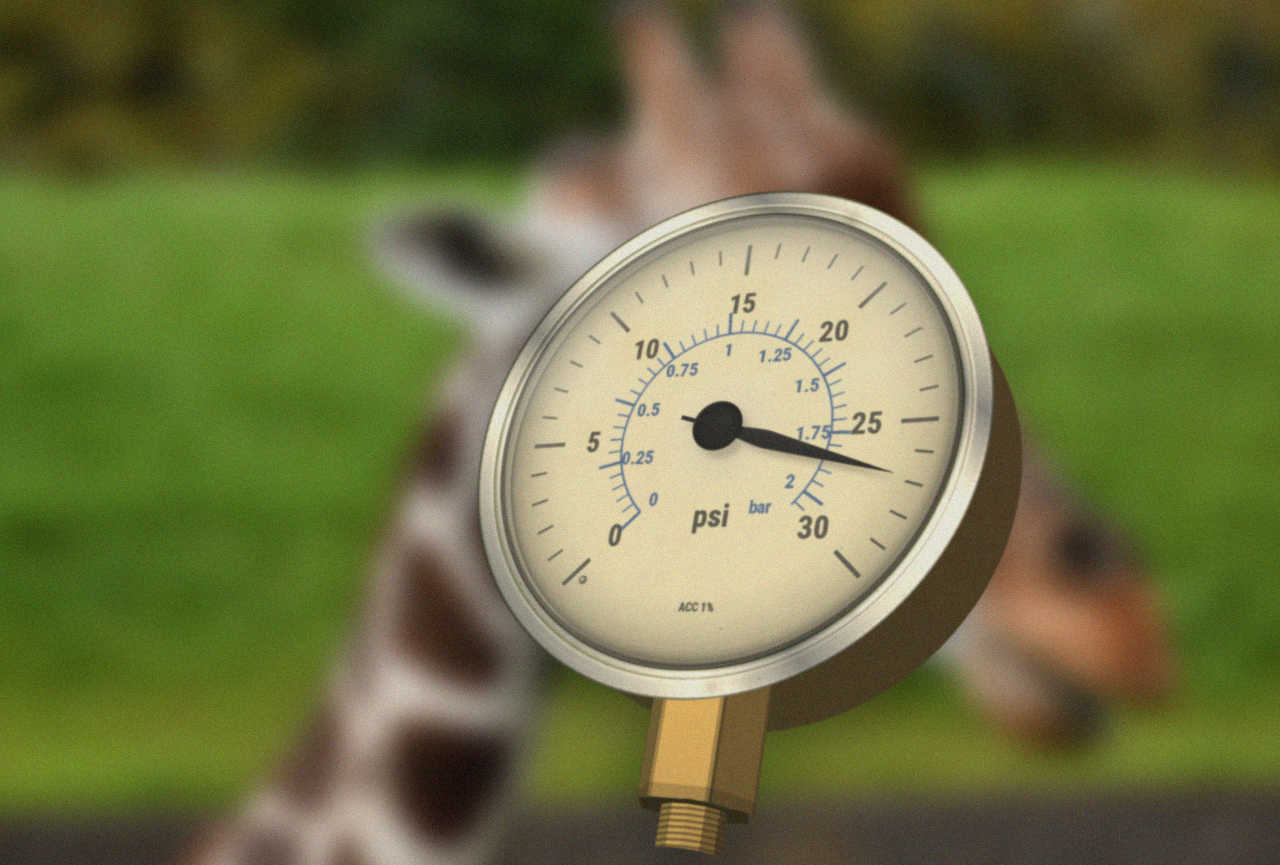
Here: 27 psi
